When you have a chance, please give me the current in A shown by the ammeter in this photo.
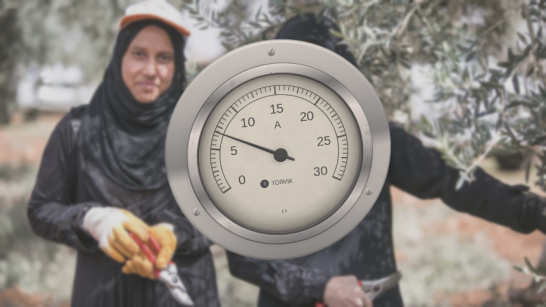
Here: 7 A
